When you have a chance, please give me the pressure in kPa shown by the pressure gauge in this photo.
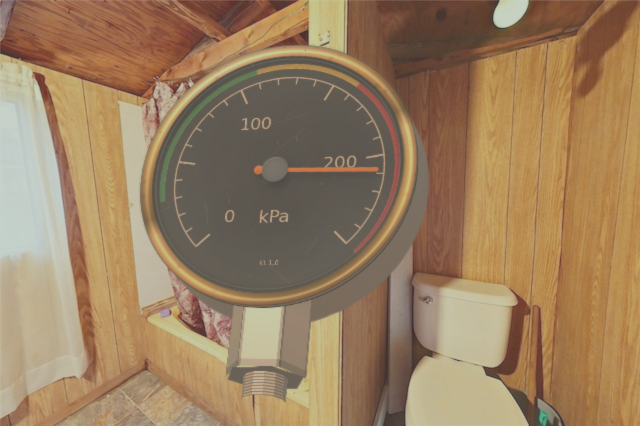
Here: 210 kPa
